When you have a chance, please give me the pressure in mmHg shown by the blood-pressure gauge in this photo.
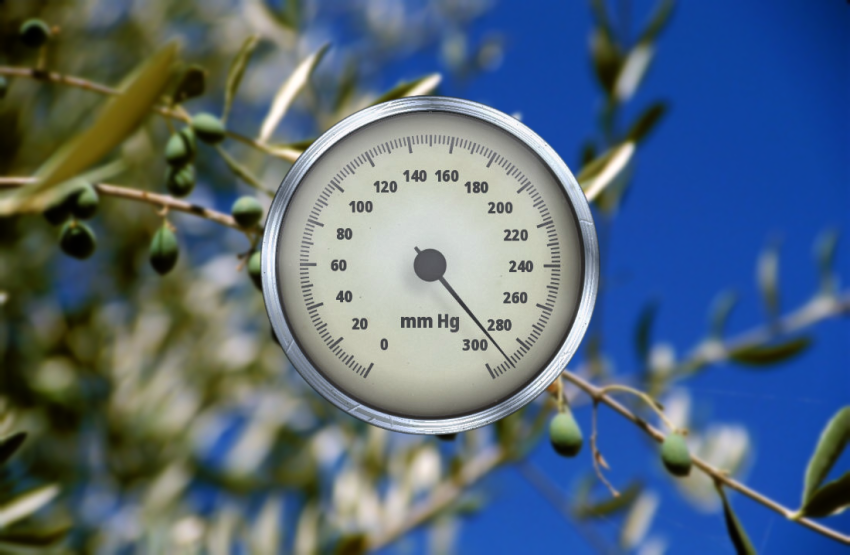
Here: 290 mmHg
